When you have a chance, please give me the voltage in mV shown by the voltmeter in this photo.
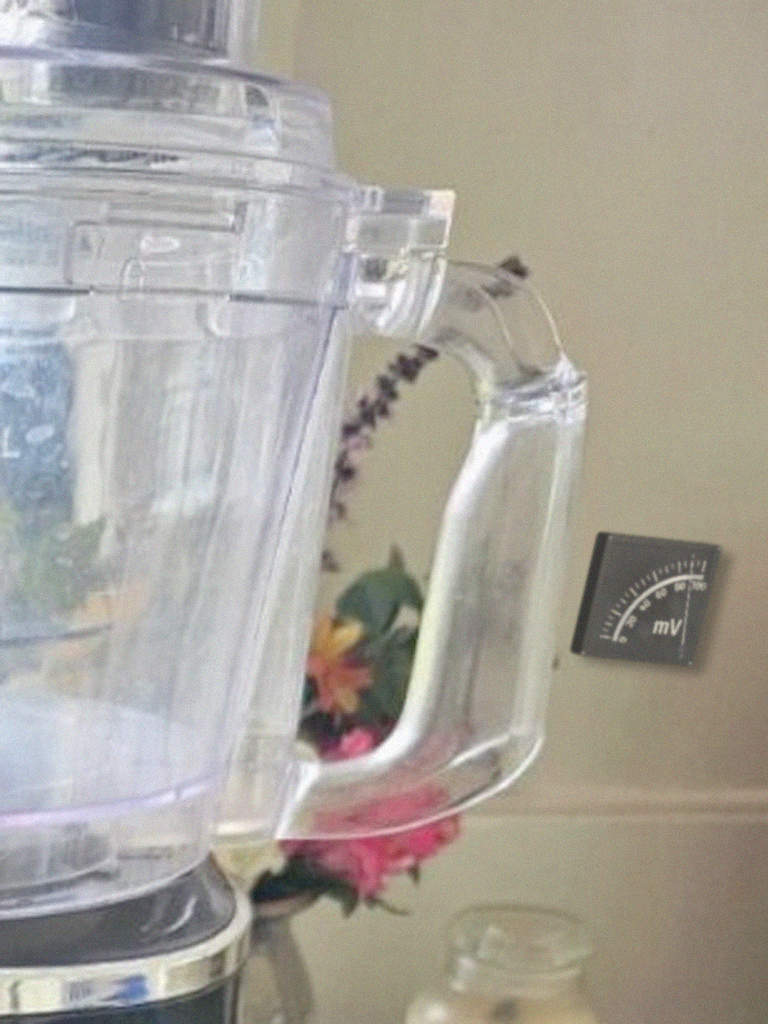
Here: 90 mV
